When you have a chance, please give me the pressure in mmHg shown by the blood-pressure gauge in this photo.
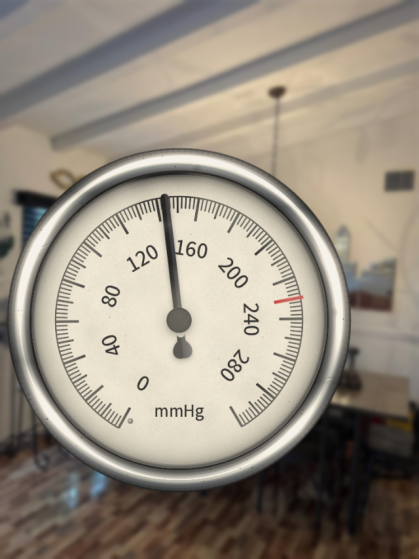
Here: 144 mmHg
